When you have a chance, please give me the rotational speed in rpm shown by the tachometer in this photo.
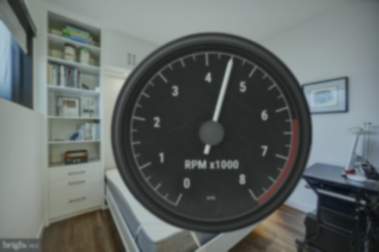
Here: 4500 rpm
